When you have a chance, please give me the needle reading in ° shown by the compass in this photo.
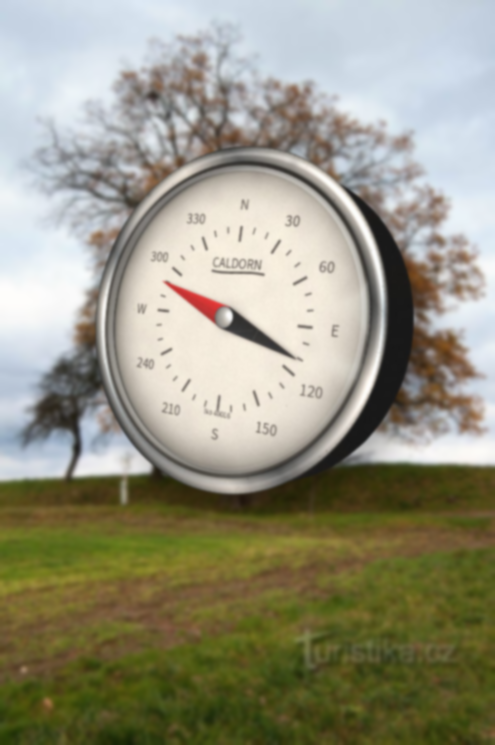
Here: 290 °
